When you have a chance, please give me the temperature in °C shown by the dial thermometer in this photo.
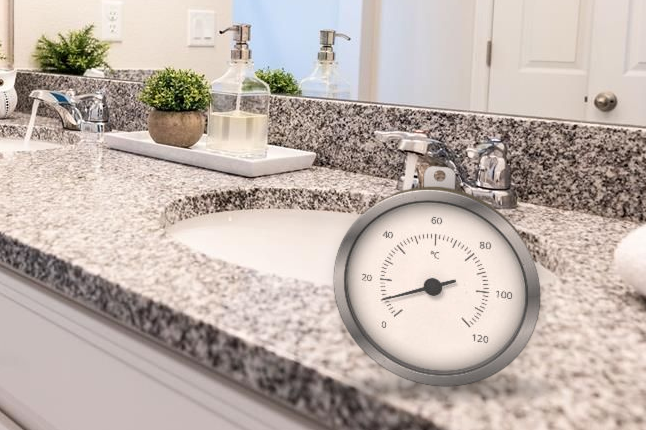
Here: 10 °C
